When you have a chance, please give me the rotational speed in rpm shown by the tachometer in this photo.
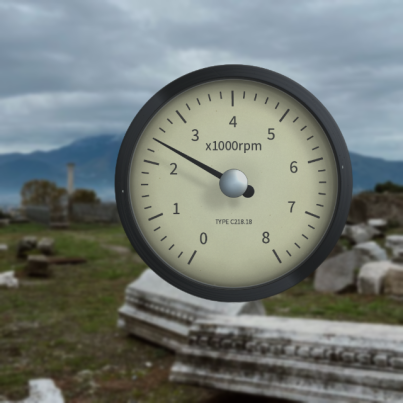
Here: 2400 rpm
